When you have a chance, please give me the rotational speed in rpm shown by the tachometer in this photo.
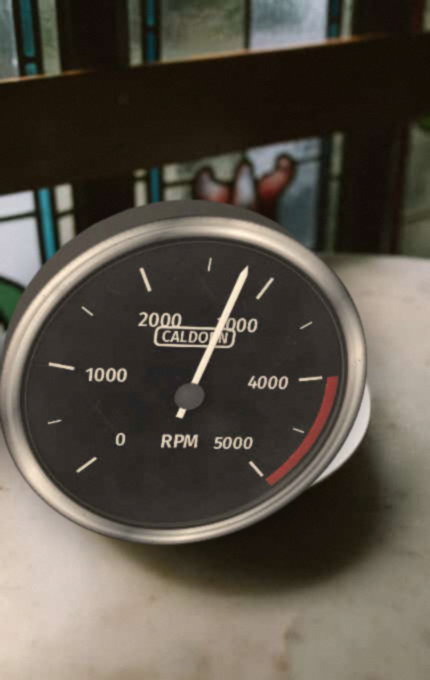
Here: 2750 rpm
